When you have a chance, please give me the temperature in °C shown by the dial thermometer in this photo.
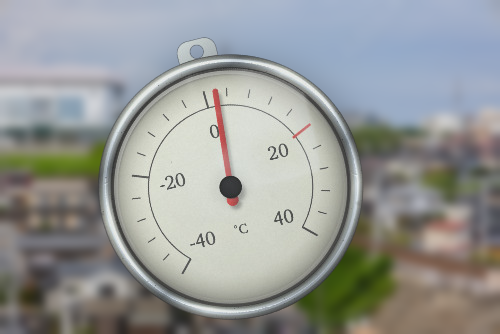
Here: 2 °C
